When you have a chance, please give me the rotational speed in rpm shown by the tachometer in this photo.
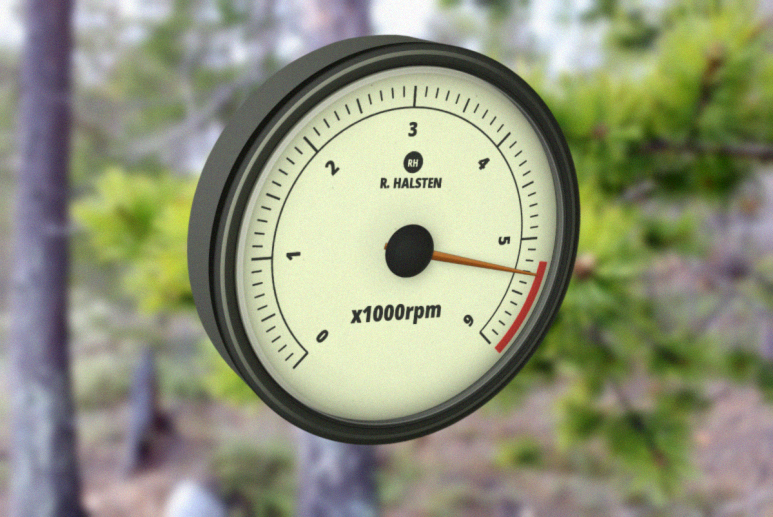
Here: 5300 rpm
